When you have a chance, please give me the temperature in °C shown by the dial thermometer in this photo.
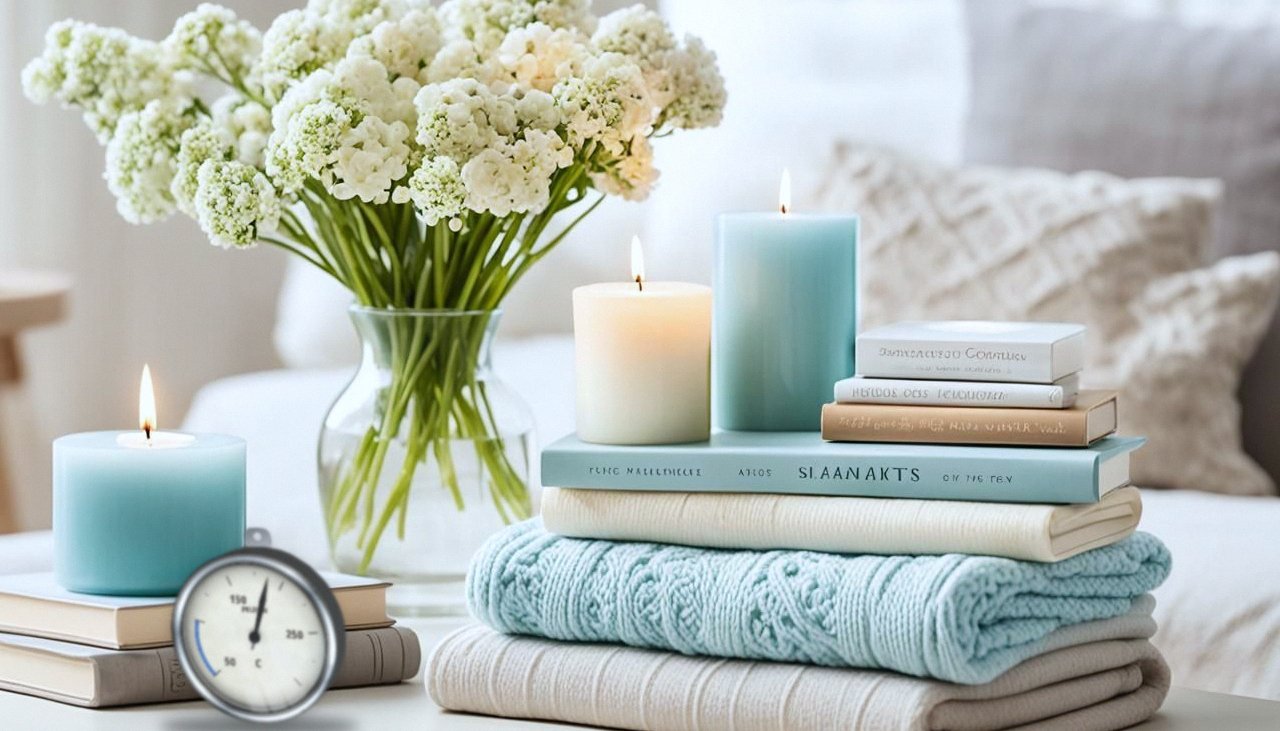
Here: 187.5 °C
